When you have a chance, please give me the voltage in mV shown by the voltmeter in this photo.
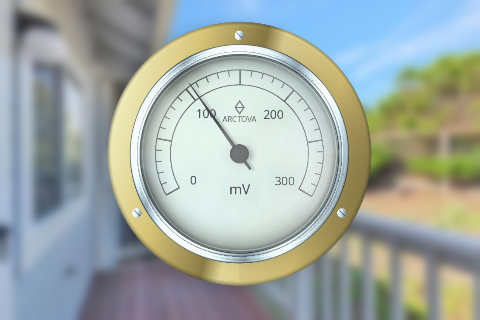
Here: 105 mV
